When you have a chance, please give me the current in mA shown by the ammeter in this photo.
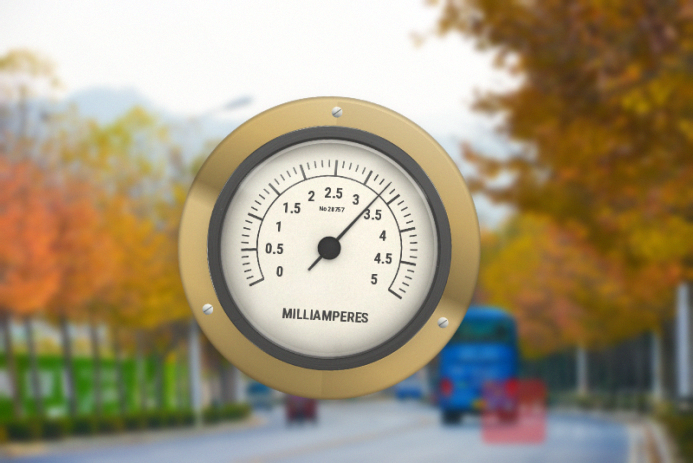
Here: 3.3 mA
